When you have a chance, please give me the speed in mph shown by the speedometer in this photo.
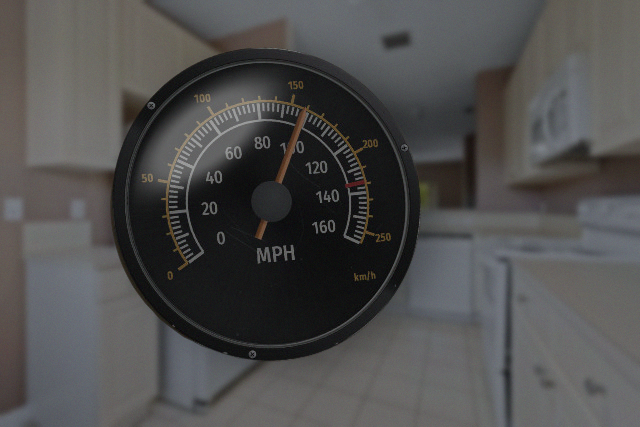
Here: 98 mph
